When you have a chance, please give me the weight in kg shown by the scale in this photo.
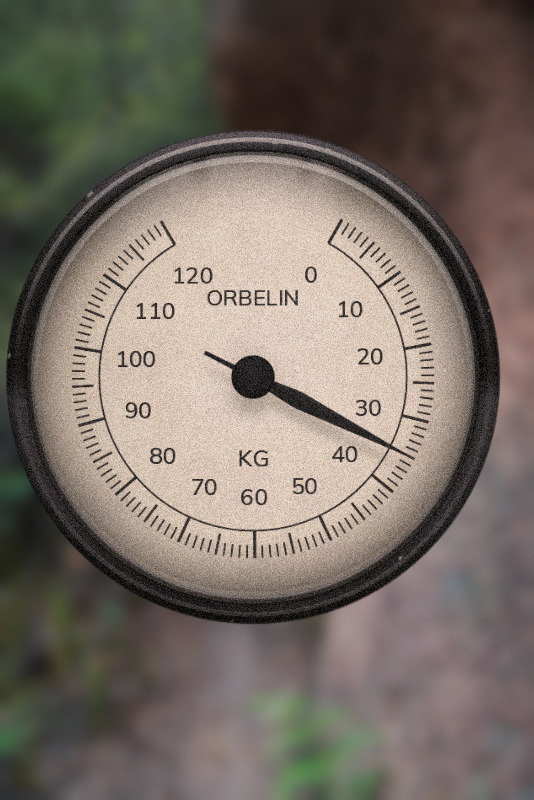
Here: 35 kg
